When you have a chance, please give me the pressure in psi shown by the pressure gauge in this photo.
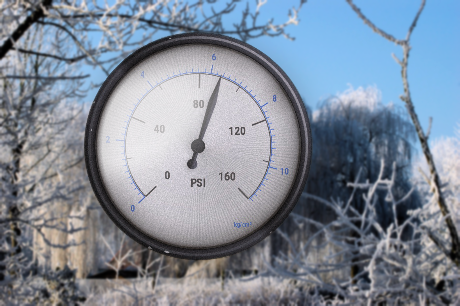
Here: 90 psi
